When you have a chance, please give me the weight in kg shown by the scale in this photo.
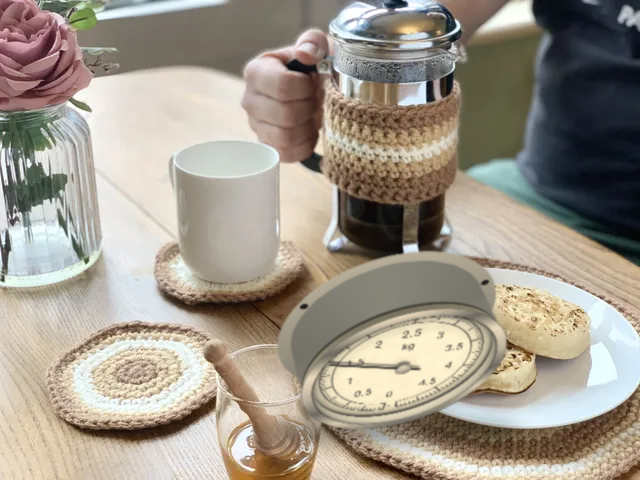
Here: 1.5 kg
